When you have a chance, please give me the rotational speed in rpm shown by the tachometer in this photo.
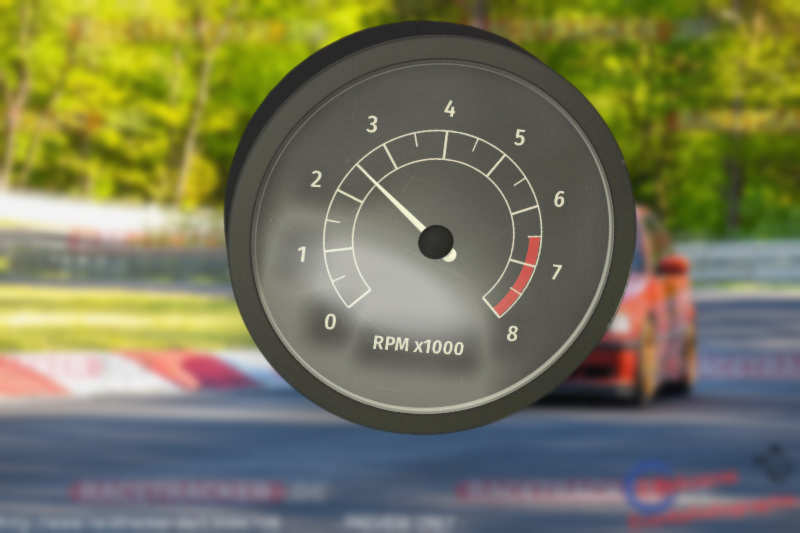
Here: 2500 rpm
